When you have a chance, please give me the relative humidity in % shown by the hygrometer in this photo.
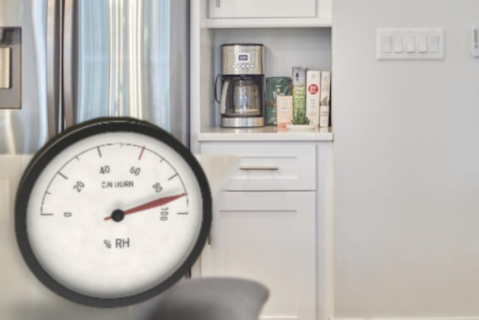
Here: 90 %
